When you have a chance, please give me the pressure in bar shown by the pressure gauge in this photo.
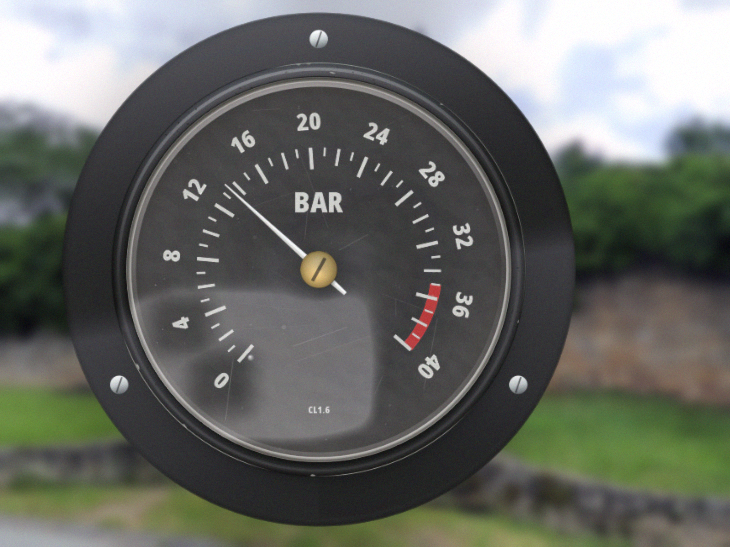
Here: 13.5 bar
